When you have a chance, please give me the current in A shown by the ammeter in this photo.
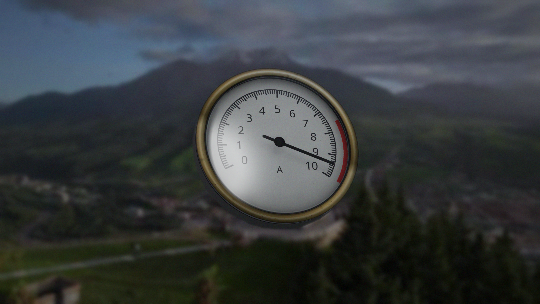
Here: 9.5 A
